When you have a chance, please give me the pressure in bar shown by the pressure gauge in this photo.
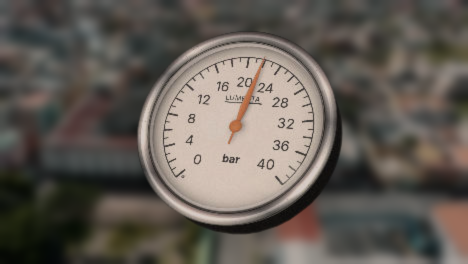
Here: 22 bar
